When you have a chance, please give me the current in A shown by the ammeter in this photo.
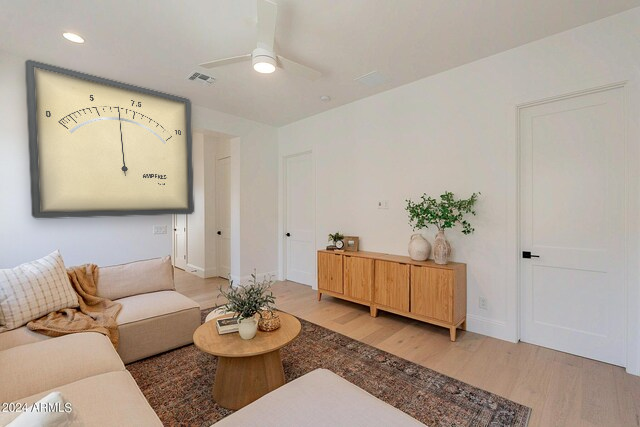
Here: 6.5 A
